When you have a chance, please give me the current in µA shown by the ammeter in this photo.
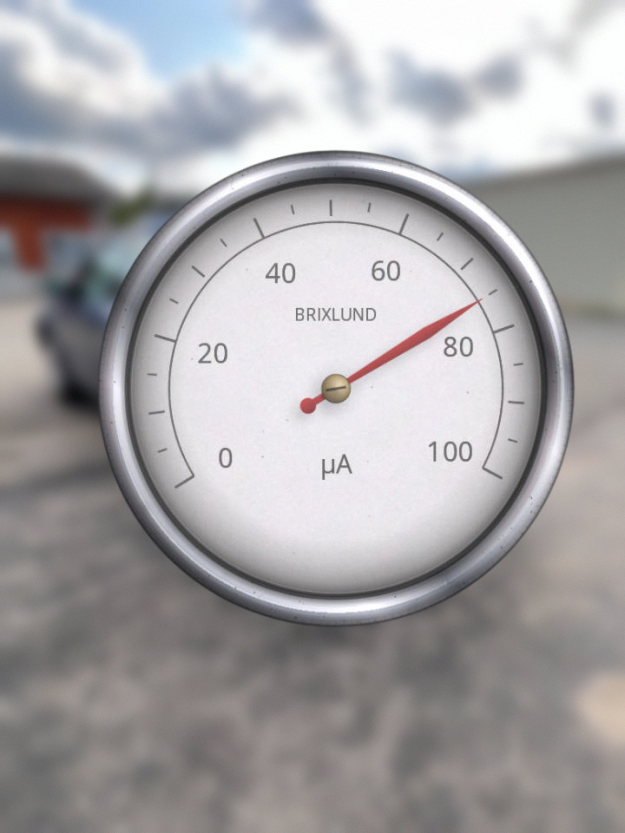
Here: 75 µA
